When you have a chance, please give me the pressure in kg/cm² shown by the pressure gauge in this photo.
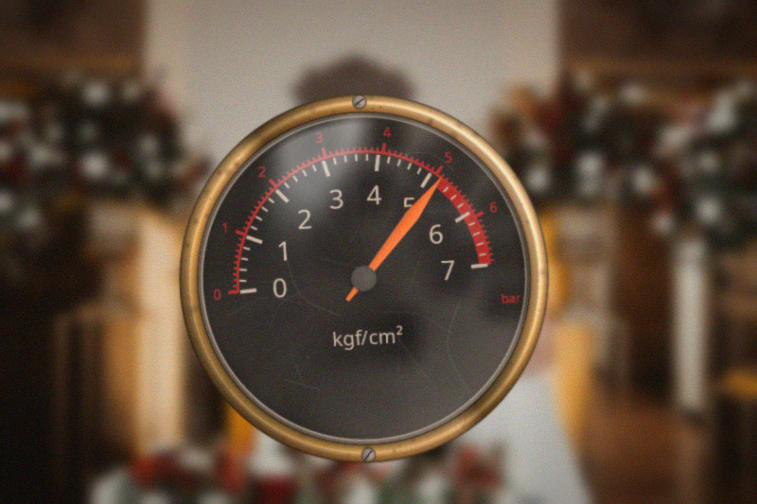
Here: 5.2 kg/cm²
